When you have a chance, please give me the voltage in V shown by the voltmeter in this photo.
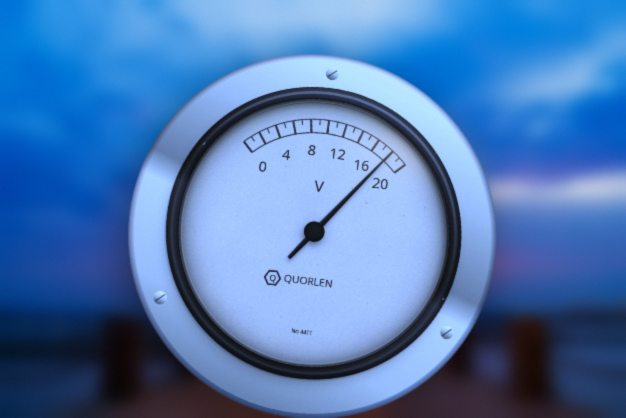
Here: 18 V
